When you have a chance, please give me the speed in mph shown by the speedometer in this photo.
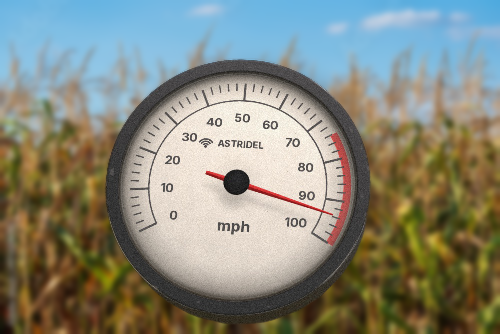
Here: 94 mph
